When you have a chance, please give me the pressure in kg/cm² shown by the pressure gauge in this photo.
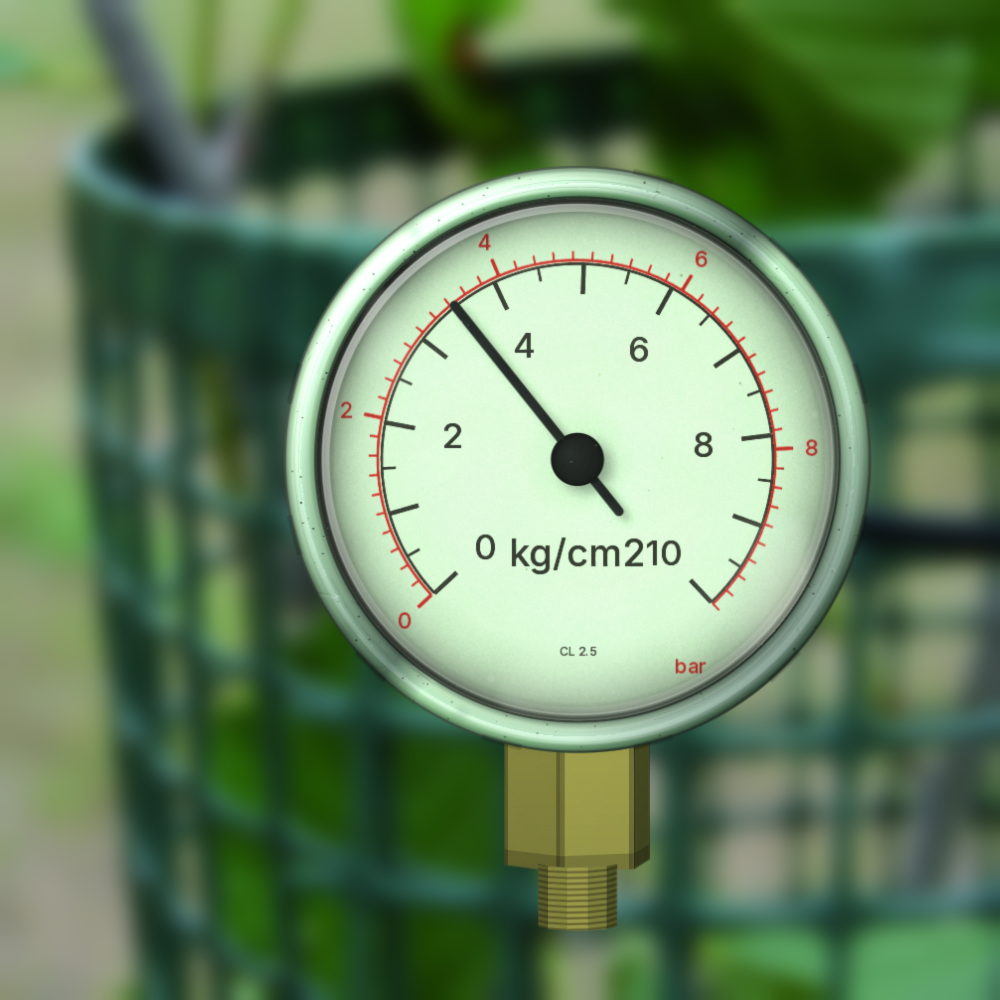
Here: 3.5 kg/cm²
